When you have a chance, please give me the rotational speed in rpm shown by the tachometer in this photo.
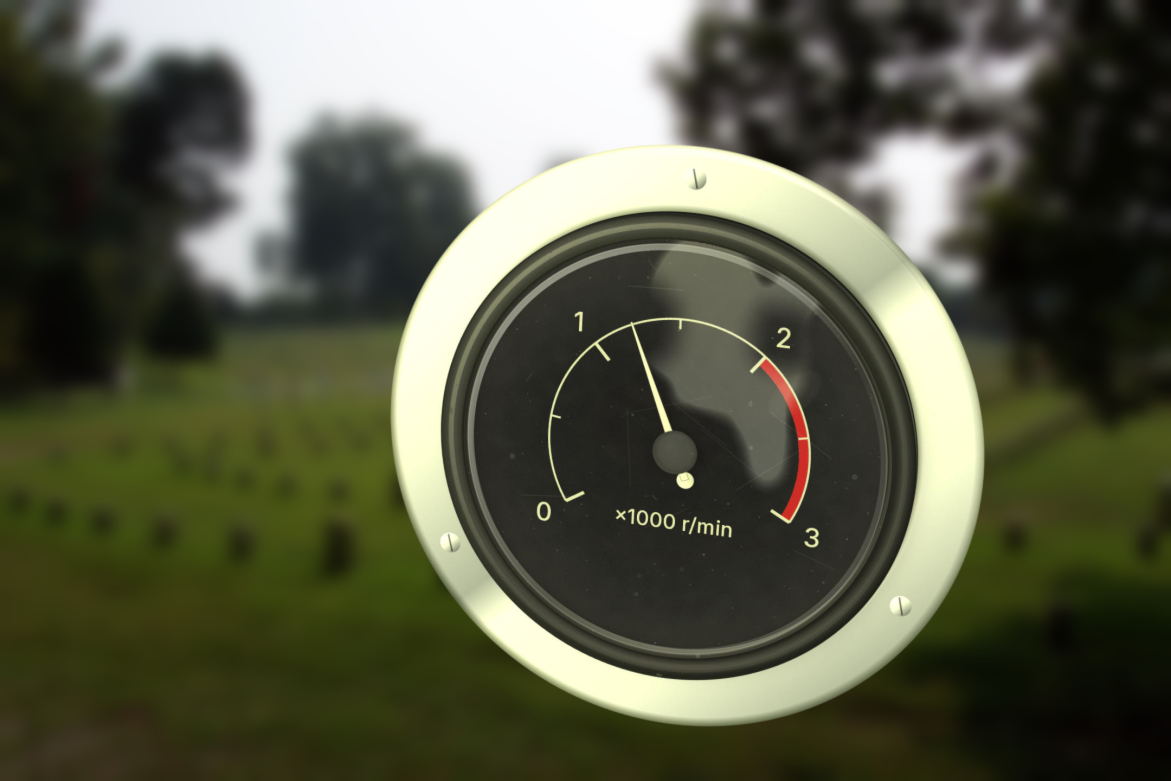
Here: 1250 rpm
